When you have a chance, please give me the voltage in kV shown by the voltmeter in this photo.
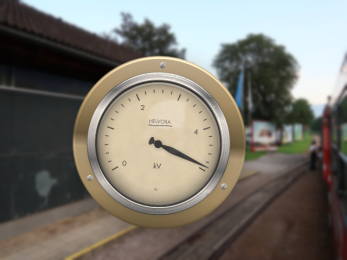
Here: 4.9 kV
